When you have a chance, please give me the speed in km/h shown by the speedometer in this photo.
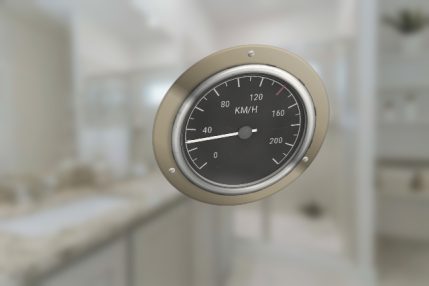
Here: 30 km/h
